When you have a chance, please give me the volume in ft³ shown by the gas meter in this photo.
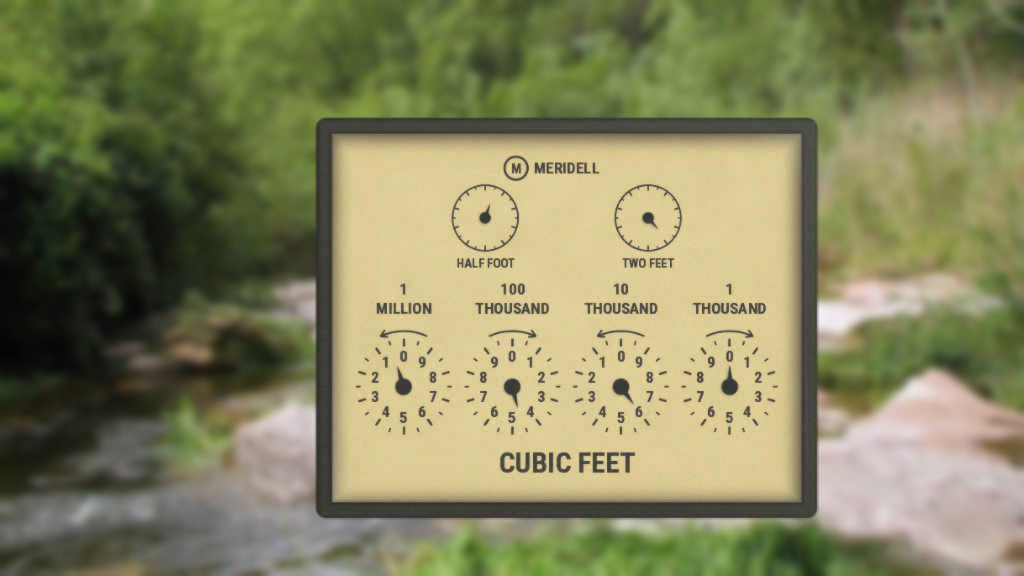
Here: 46000 ft³
